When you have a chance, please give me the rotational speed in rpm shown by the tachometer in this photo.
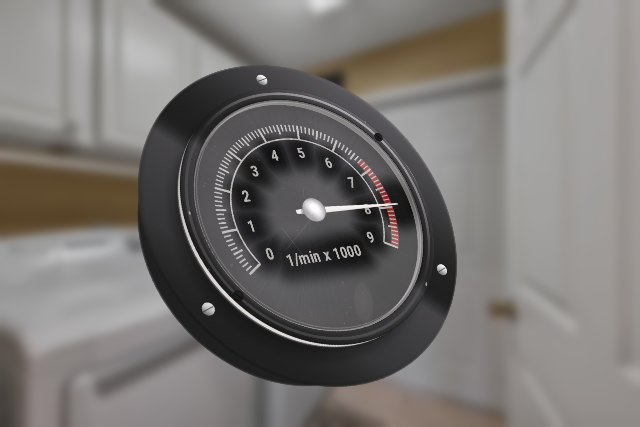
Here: 8000 rpm
